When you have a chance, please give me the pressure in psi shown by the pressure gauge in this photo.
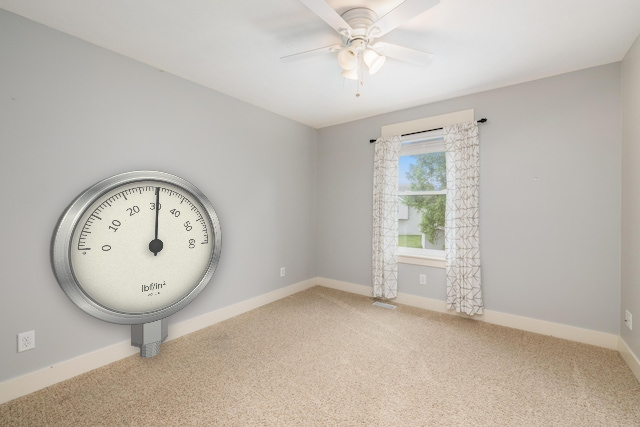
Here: 30 psi
